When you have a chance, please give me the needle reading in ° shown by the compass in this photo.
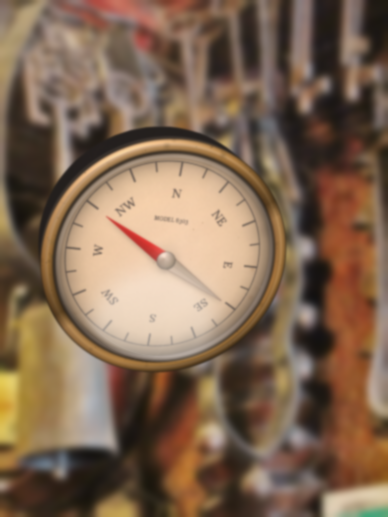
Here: 300 °
